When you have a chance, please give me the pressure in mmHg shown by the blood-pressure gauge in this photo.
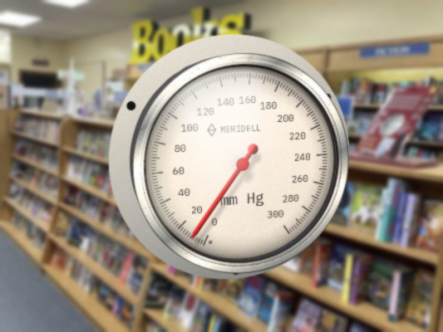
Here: 10 mmHg
